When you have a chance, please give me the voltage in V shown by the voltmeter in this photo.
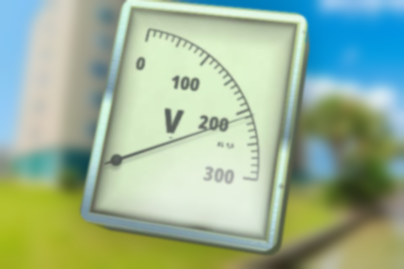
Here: 210 V
